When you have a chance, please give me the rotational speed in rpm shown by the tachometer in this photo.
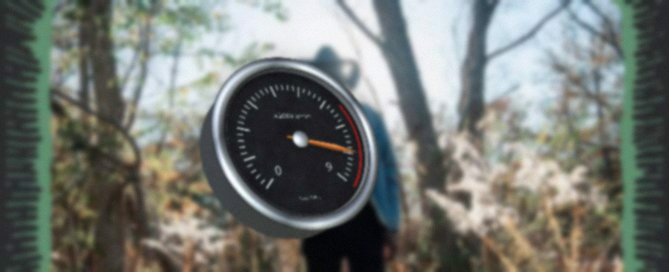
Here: 8000 rpm
